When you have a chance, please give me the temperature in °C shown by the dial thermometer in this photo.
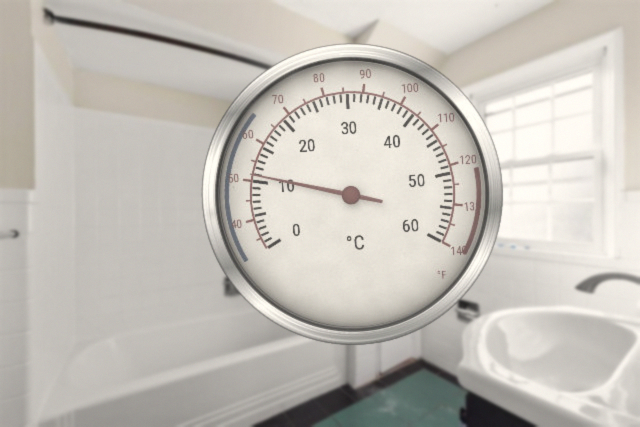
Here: 11 °C
